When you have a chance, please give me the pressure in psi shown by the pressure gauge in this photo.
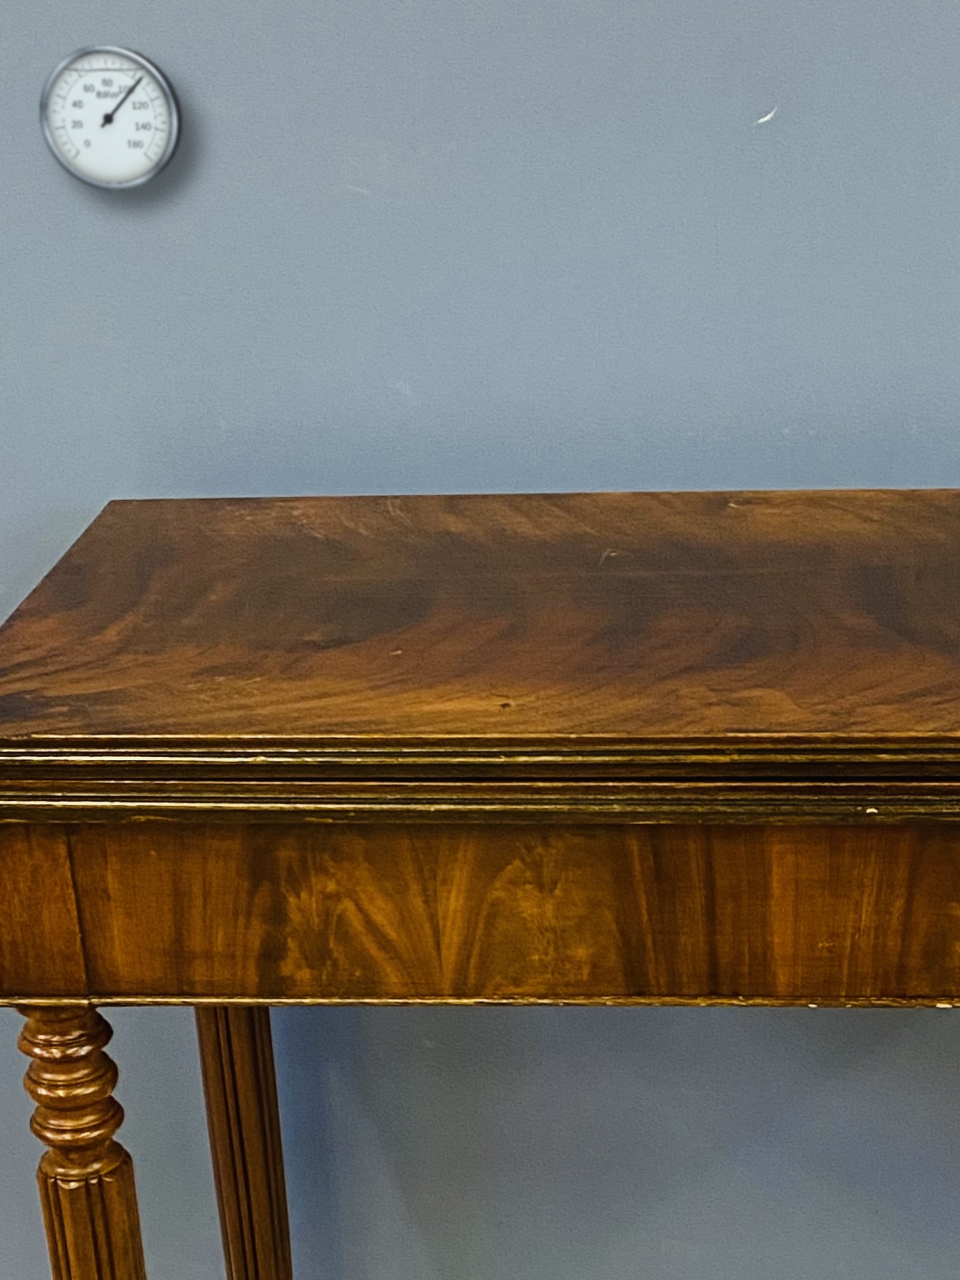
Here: 105 psi
